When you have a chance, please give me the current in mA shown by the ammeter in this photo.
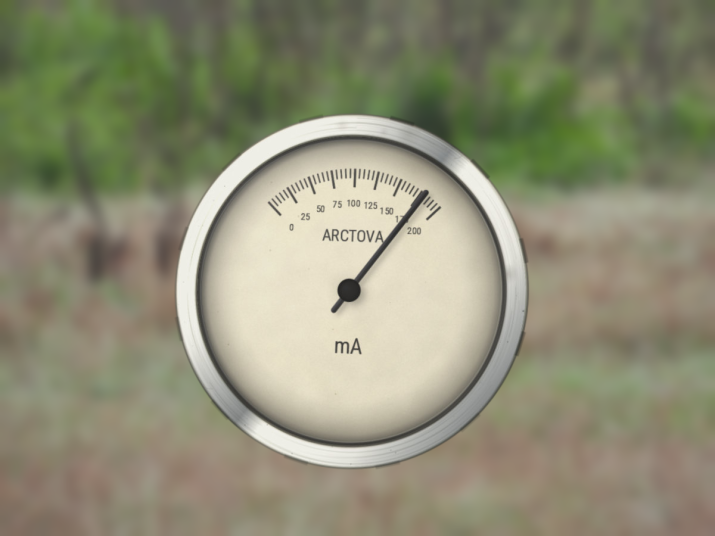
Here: 180 mA
